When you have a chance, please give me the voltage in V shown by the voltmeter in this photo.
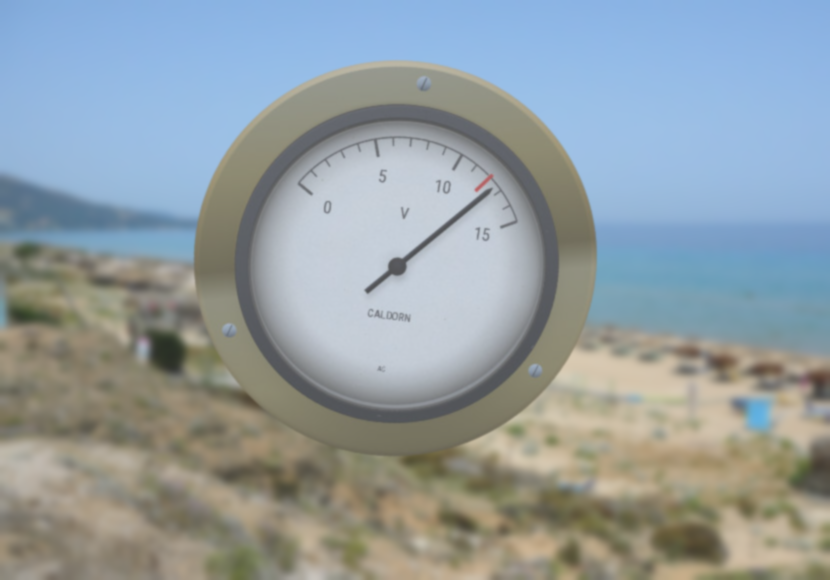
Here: 12.5 V
